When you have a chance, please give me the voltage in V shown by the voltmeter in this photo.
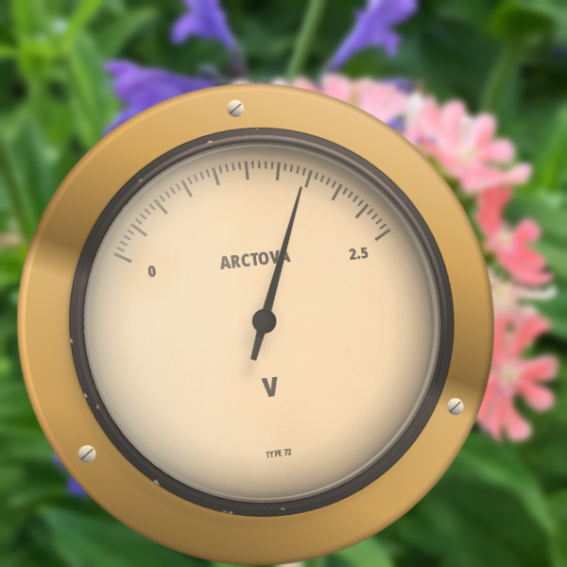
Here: 1.7 V
